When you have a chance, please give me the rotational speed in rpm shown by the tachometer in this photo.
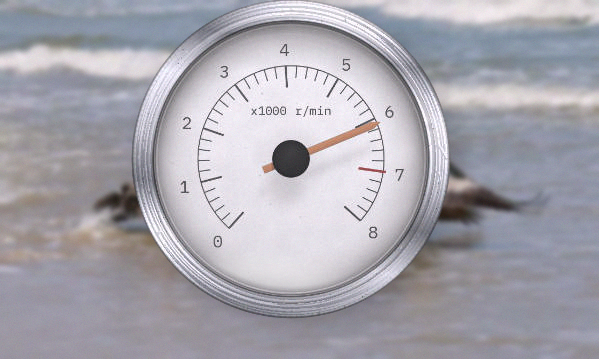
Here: 6100 rpm
